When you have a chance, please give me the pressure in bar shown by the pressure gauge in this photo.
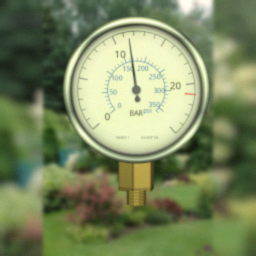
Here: 11.5 bar
